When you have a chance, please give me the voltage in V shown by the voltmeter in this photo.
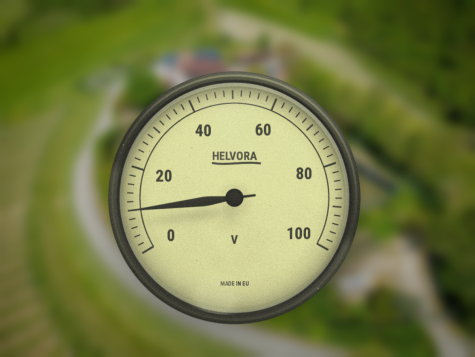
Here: 10 V
